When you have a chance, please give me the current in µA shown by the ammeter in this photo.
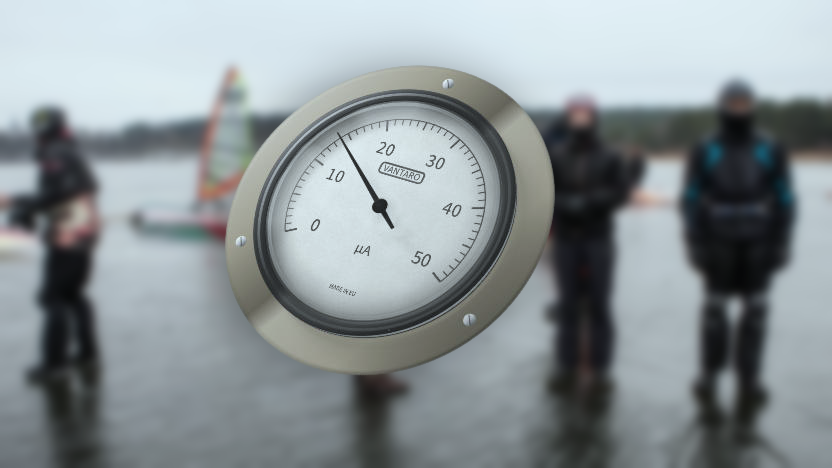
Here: 14 µA
